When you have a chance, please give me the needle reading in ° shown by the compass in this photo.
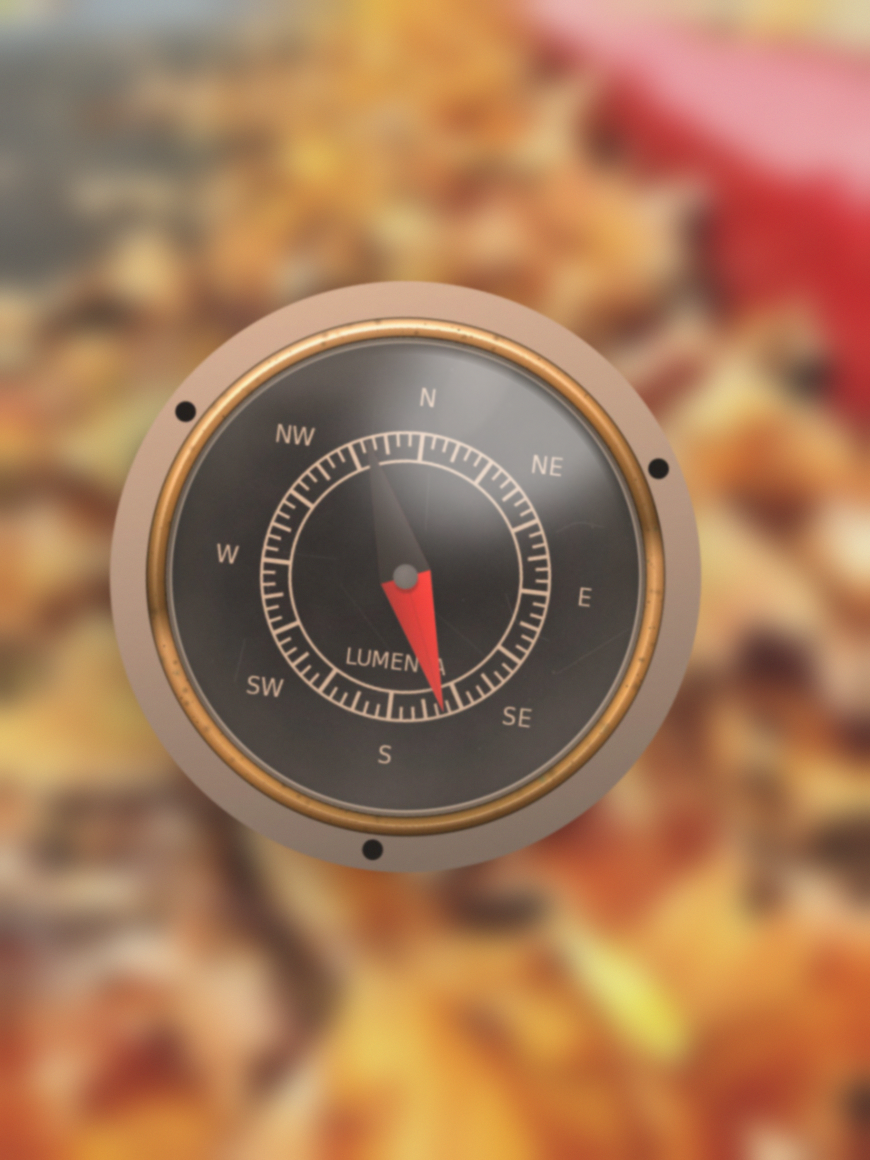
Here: 157.5 °
